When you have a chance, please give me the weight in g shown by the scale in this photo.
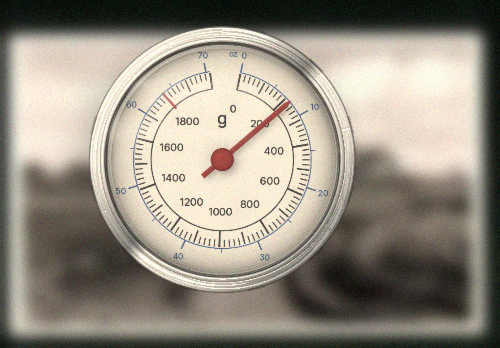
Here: 220 g
